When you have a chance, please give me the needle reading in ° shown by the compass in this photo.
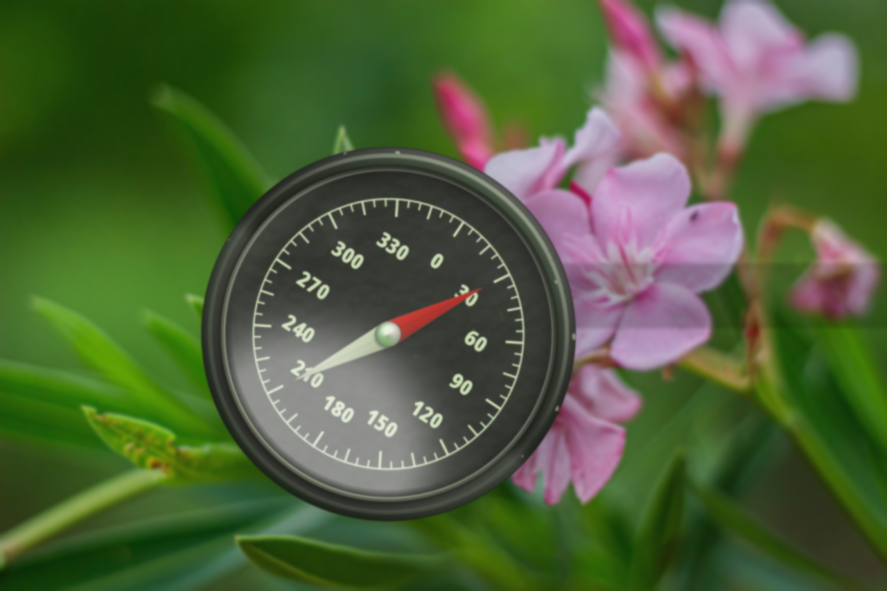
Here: 30 °
